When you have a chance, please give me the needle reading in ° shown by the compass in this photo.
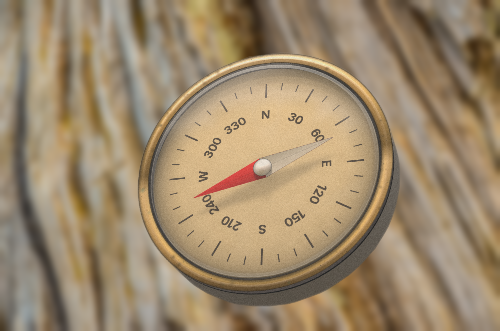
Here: 250 °
